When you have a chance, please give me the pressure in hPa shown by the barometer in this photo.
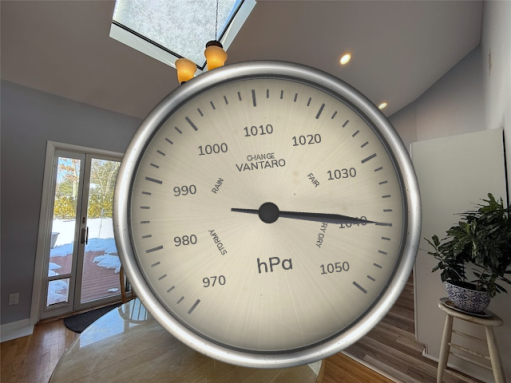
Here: 1040 hPa
